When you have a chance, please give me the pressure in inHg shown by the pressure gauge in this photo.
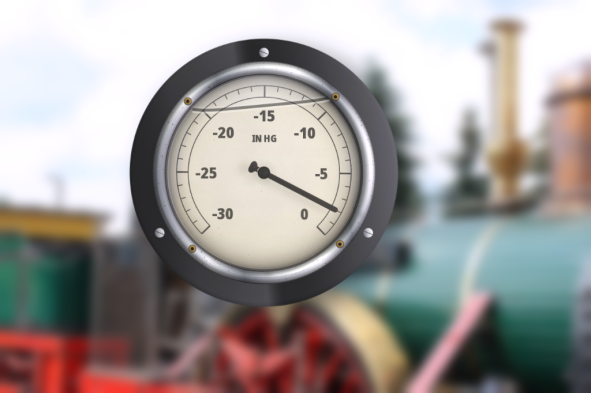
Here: -2 inHg
